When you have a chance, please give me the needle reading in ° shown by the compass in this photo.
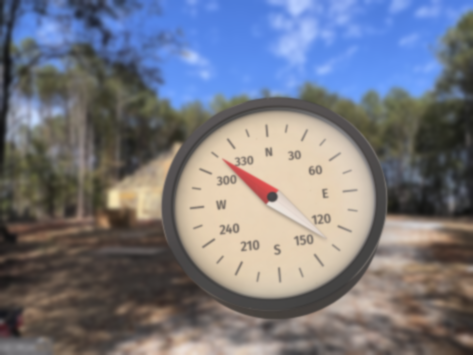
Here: 315 °
